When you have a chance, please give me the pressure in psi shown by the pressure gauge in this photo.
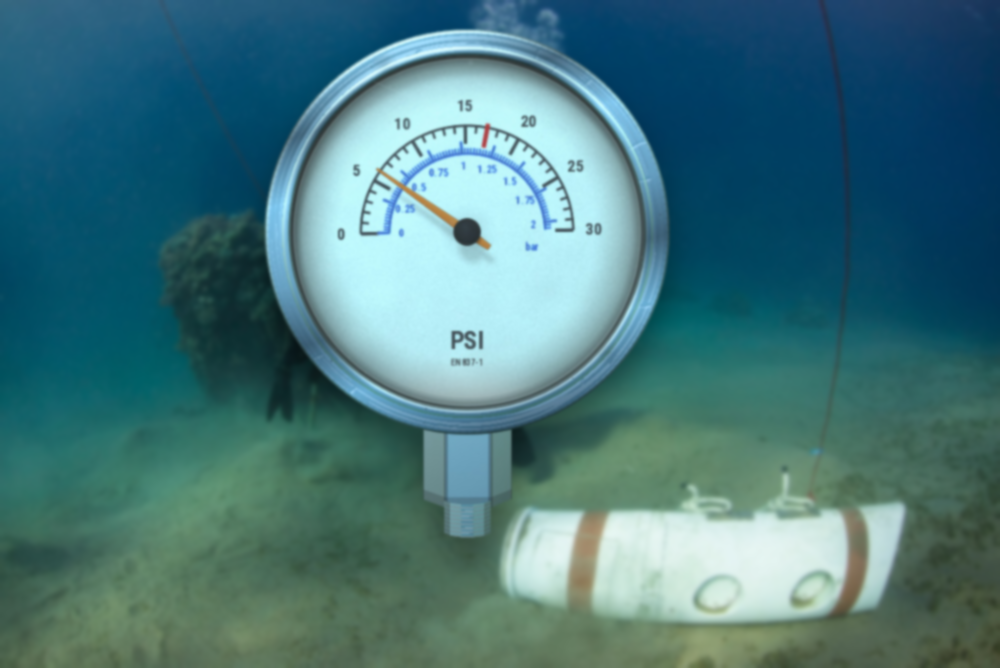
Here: 6 psi
